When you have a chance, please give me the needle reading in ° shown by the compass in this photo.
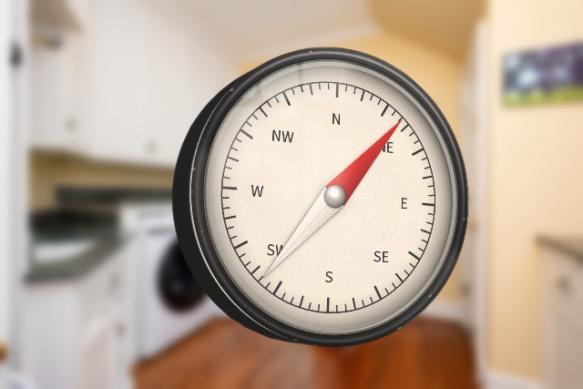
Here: 40 °
